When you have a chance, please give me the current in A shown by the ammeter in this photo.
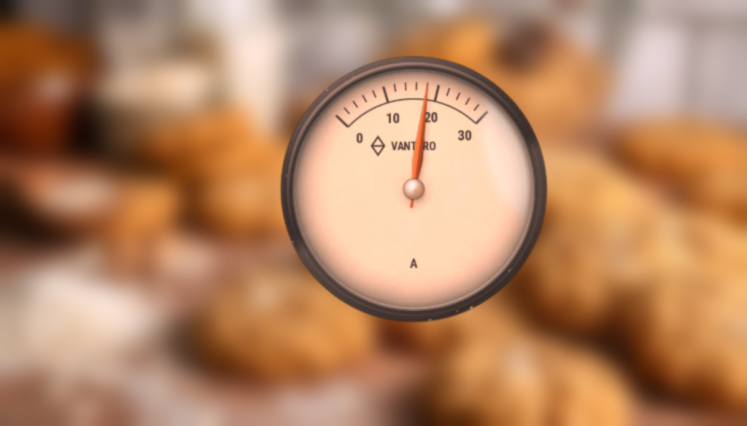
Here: 18 A
